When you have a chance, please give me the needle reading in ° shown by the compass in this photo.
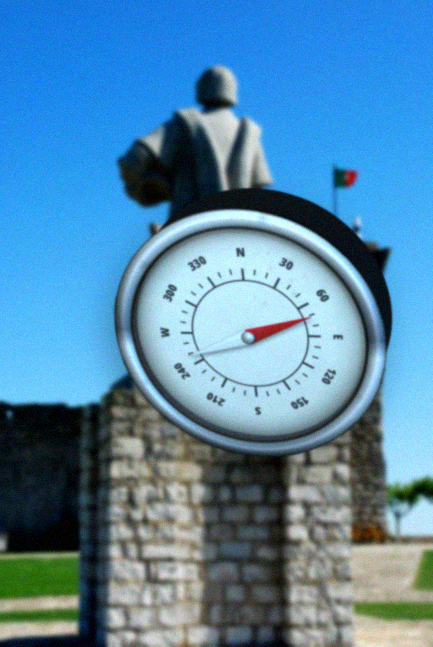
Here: 70 °
